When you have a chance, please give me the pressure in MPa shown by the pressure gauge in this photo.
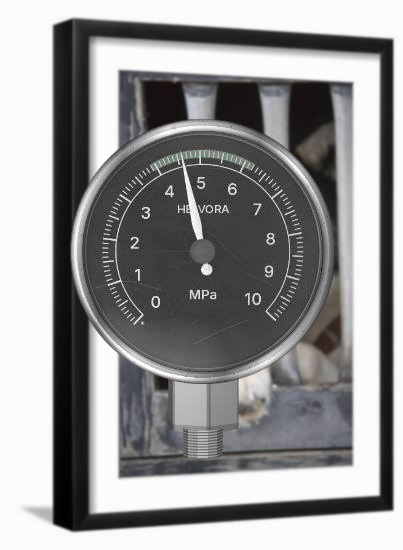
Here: 4.6 MPa
